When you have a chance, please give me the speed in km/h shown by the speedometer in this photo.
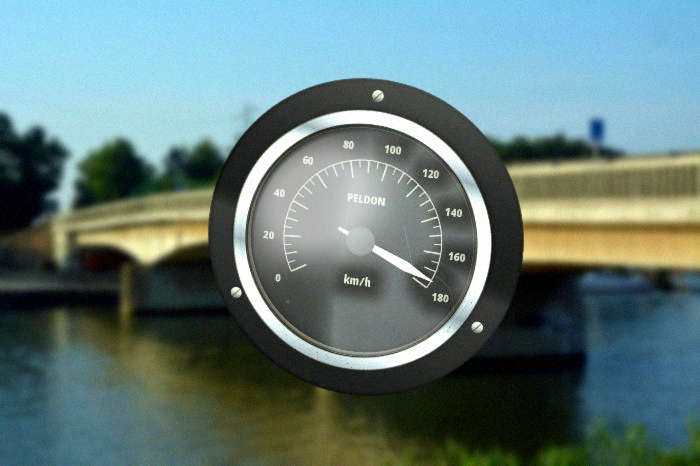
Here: 175 km/h
